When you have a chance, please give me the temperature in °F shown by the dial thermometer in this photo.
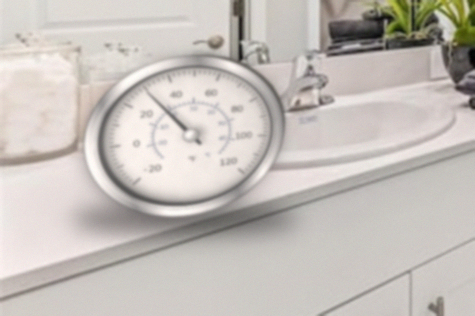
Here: 30 °F
